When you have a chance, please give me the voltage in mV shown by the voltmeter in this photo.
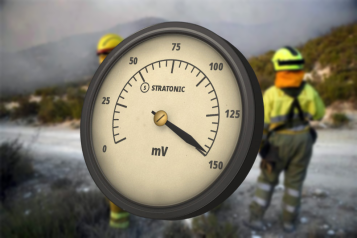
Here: 147.5 mV
